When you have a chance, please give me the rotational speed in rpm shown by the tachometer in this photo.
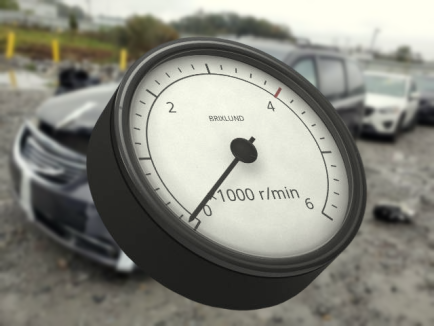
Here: 100 rpm
